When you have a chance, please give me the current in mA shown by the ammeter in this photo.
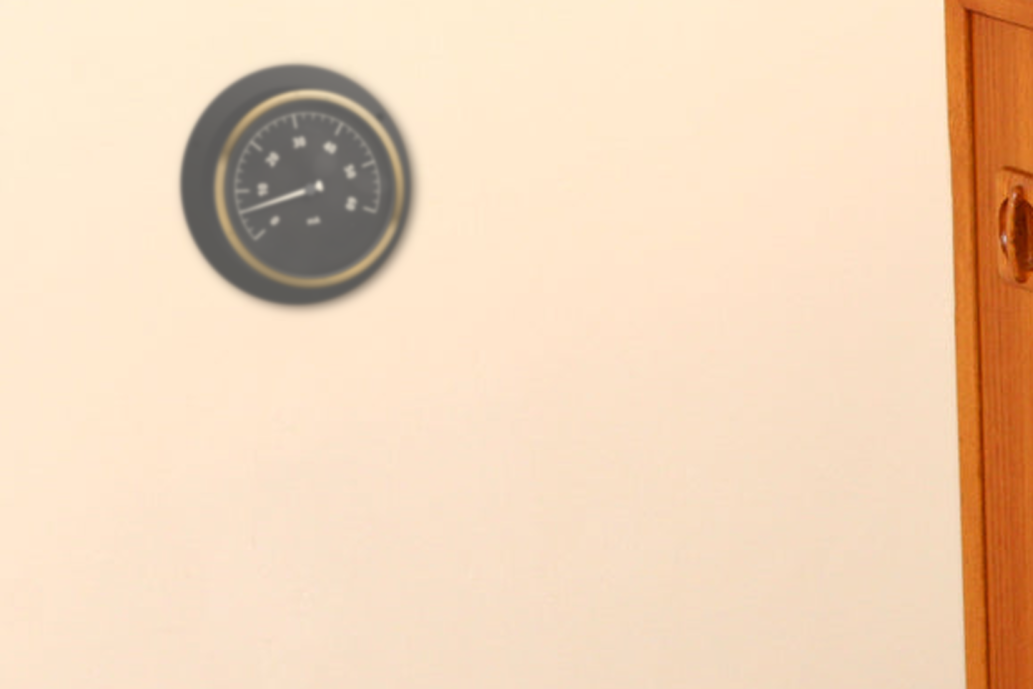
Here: 6 mA
